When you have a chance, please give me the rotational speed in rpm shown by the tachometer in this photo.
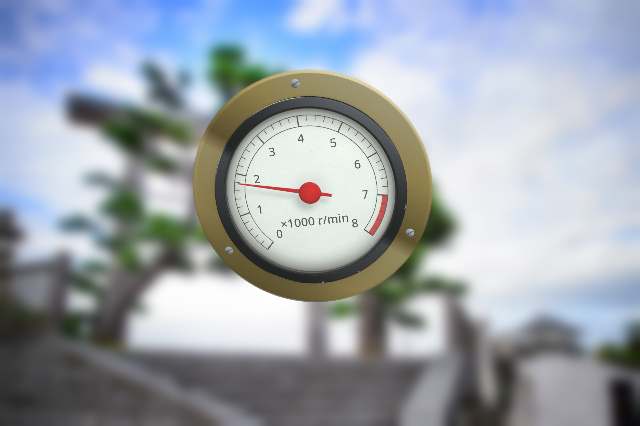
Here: 1800 rpm
